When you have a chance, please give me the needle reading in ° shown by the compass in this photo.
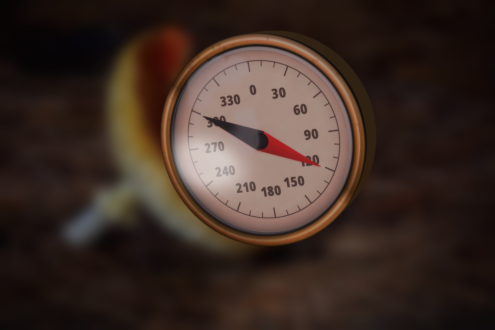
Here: 120 °
